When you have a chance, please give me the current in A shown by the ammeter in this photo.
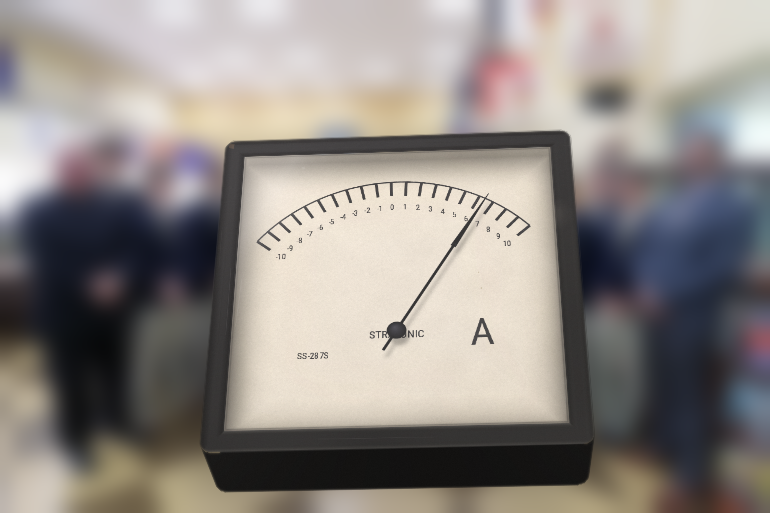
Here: 6.5 A
